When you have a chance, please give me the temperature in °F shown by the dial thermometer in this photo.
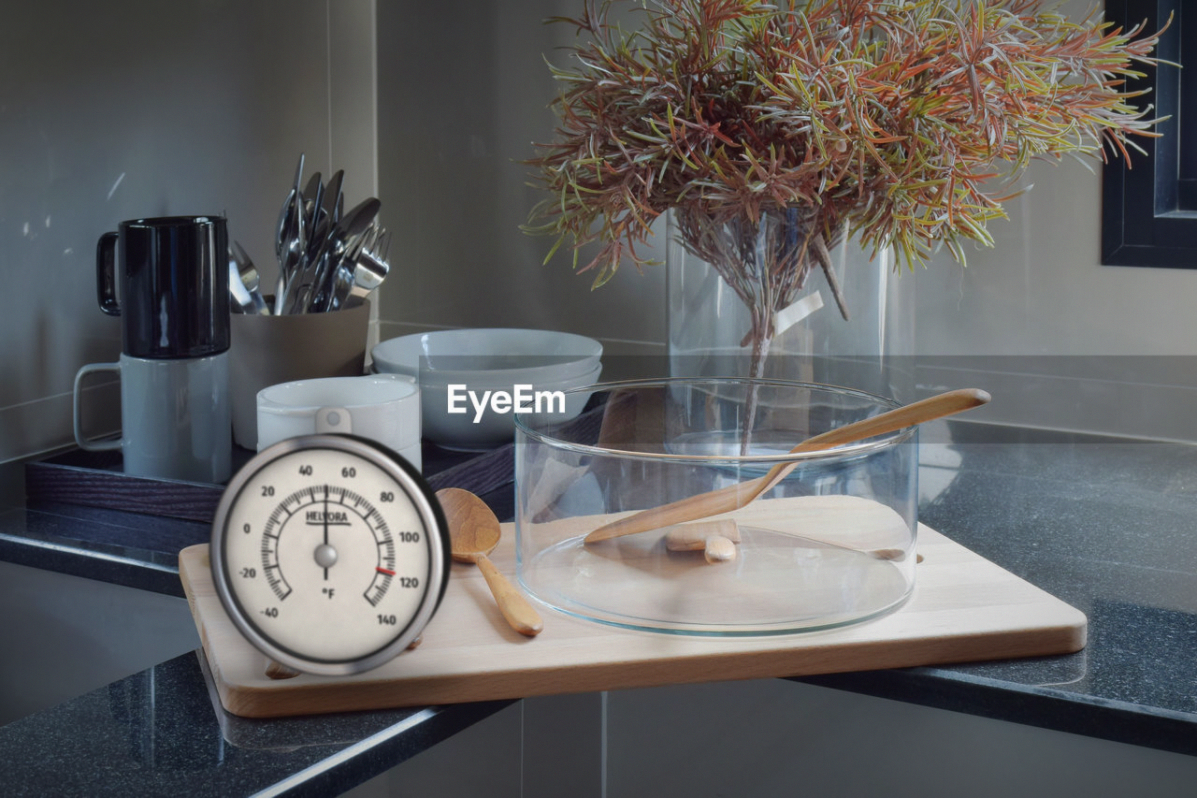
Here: 50 °F
